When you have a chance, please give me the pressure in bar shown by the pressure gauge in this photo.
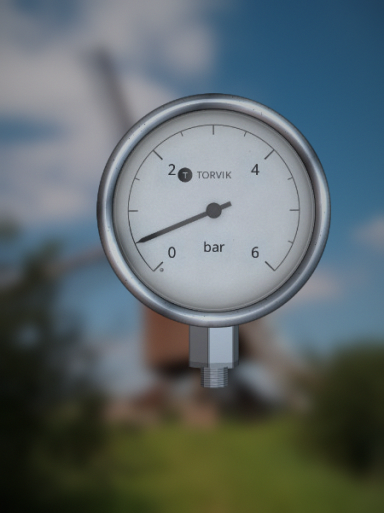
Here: 0.5 bar
